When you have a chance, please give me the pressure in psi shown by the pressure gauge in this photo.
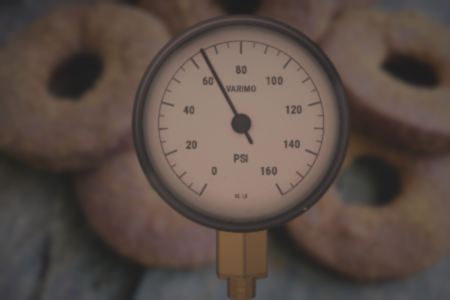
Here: 65 psi
